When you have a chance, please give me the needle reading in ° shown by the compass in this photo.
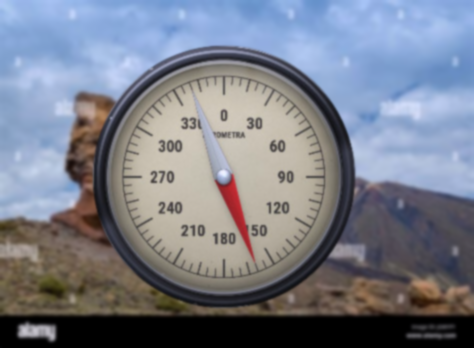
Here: 160 °
